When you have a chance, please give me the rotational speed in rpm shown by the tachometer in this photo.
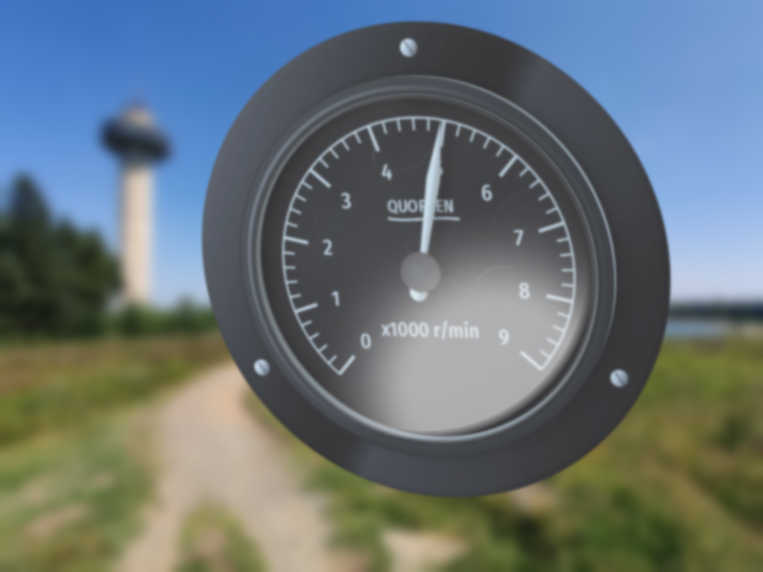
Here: 5000 rpm
